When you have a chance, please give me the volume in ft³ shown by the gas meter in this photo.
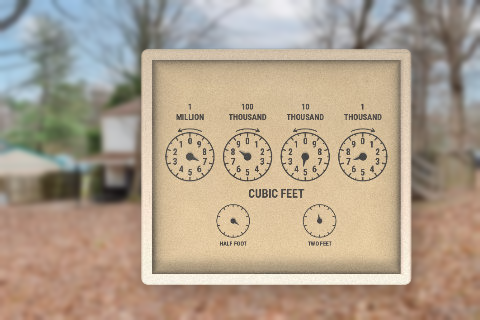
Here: 684700 ft³
